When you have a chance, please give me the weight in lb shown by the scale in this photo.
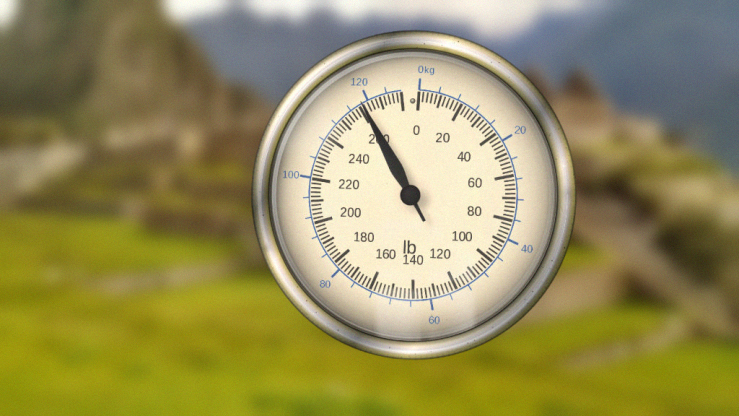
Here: 262 lb
